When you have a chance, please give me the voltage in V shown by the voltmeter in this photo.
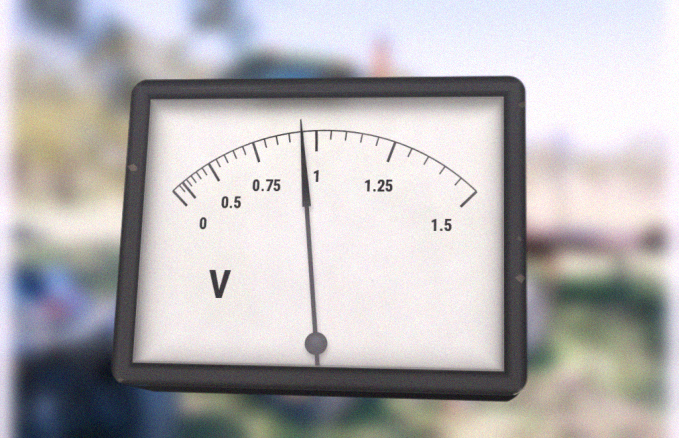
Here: 0.95 V
